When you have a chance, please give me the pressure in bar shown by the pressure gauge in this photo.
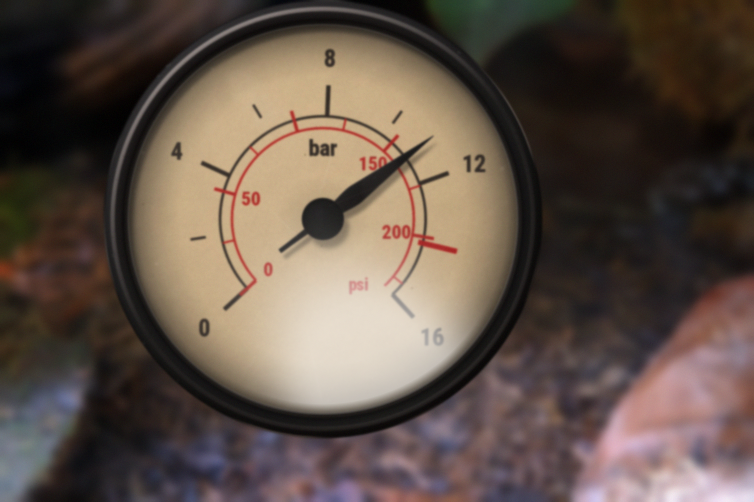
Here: 11 bar
